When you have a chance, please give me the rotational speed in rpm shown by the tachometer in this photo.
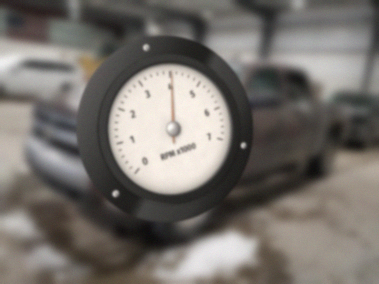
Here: 4000 rpm
